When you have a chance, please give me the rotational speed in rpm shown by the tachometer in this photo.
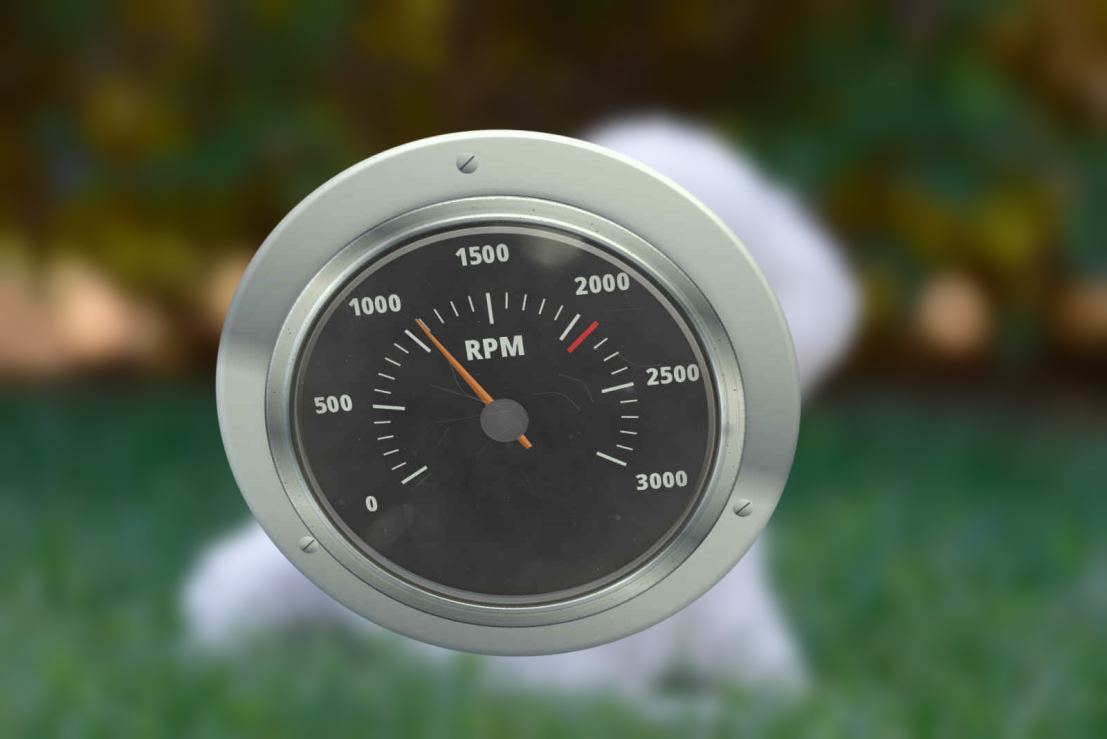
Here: 1100 rpm
